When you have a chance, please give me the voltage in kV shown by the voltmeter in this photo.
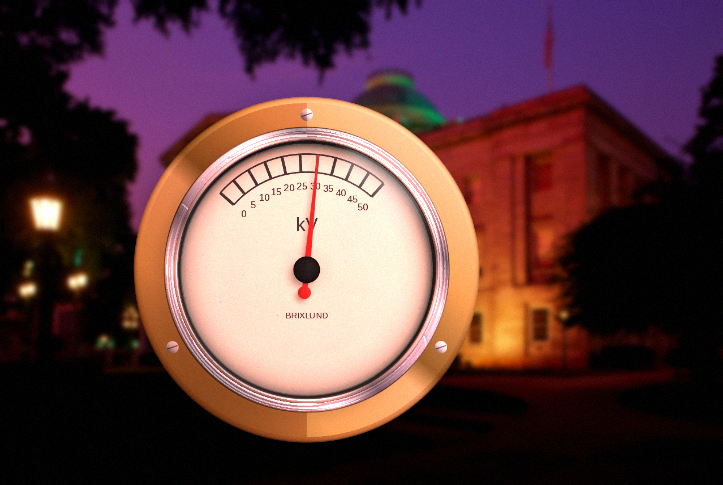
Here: 30 kV
